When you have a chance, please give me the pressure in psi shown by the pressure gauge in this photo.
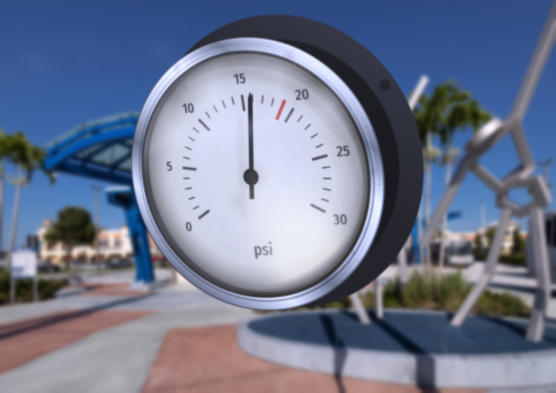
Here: 16 psi
